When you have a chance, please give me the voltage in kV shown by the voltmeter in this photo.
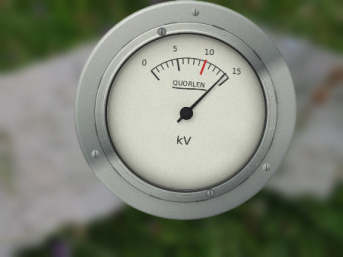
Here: 14 kV
